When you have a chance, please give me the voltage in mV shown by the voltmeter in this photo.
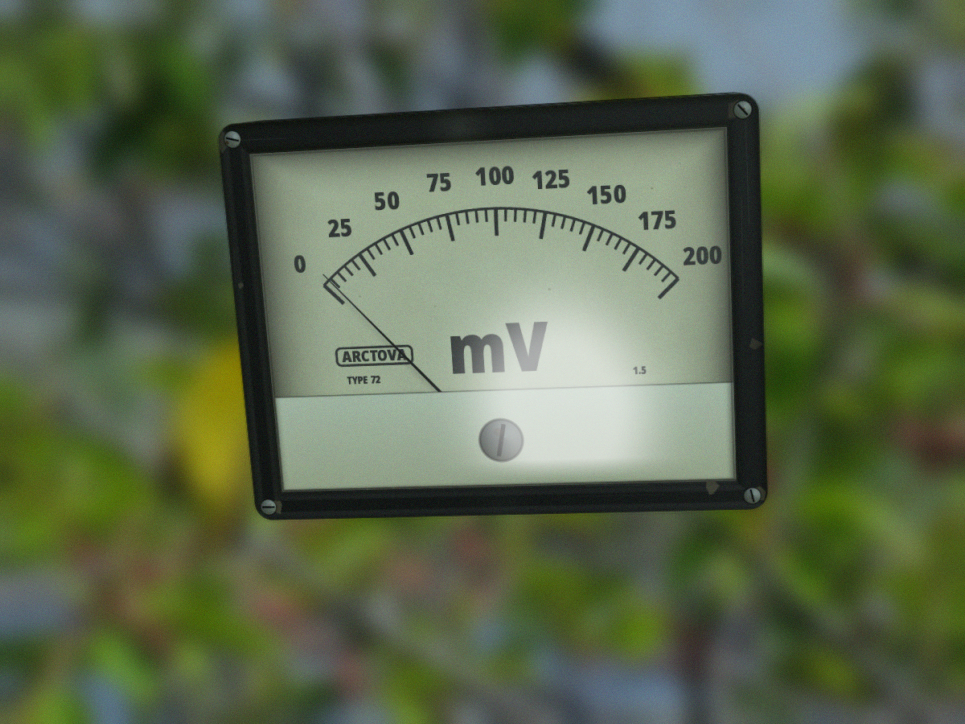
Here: 5 mV
